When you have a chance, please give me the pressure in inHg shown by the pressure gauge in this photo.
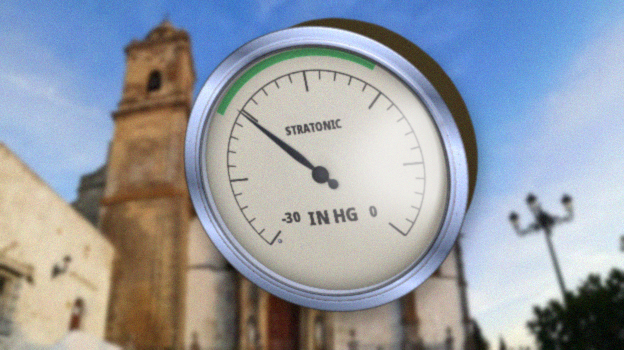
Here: -20 inHg
